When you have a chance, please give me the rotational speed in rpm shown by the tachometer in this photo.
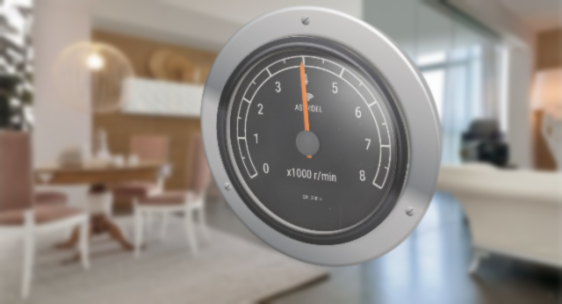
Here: 4000 rpm
